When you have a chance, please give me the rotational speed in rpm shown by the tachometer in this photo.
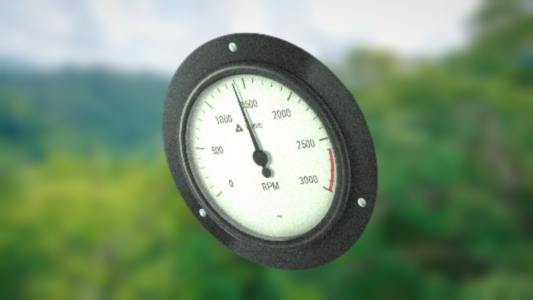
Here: 1400 rpm
